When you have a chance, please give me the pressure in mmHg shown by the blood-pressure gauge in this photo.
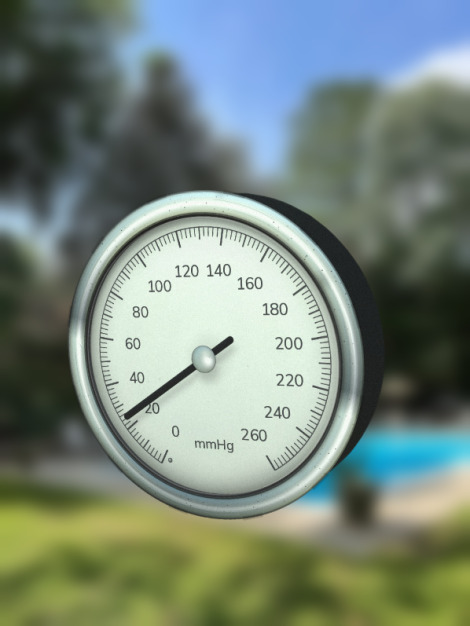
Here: 24 mmHg
